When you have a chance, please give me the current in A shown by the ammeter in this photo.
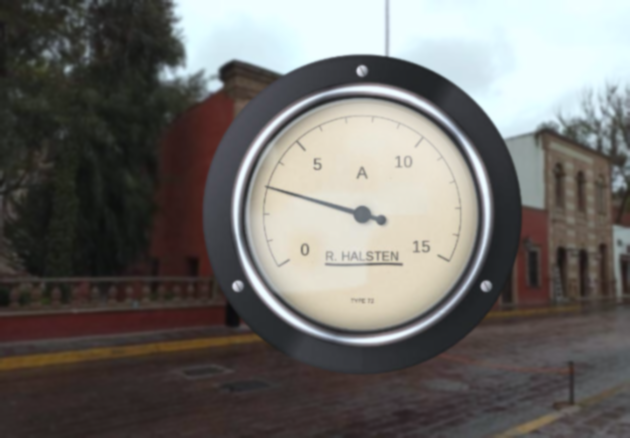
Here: 3 A
